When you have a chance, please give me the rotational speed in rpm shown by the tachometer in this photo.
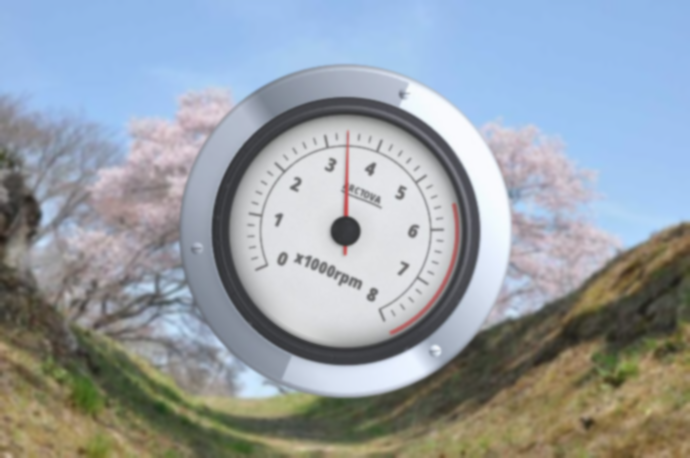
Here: 3400 rpm
